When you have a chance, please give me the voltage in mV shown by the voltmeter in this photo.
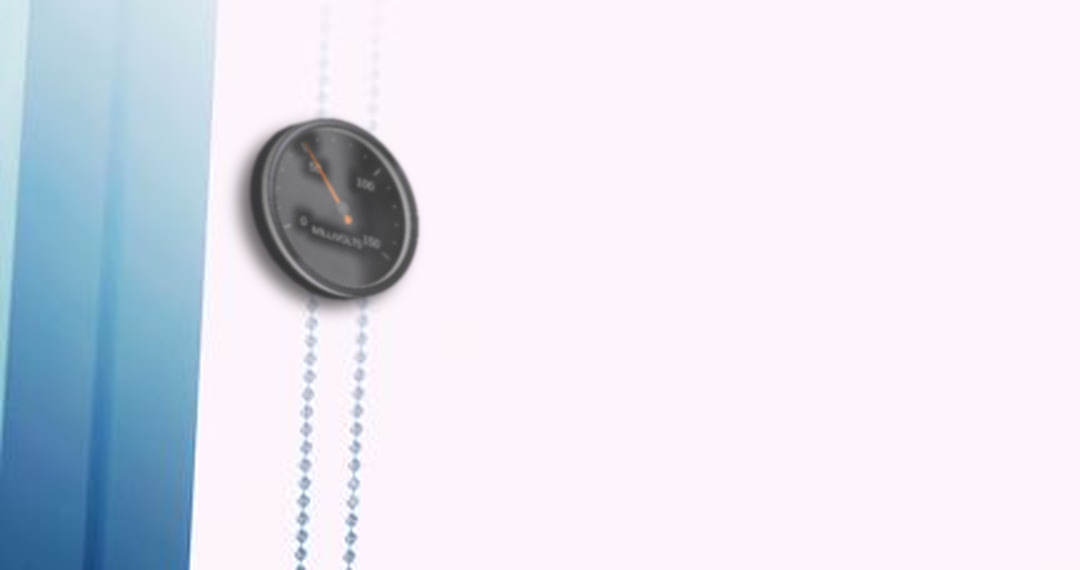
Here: 50 mV
